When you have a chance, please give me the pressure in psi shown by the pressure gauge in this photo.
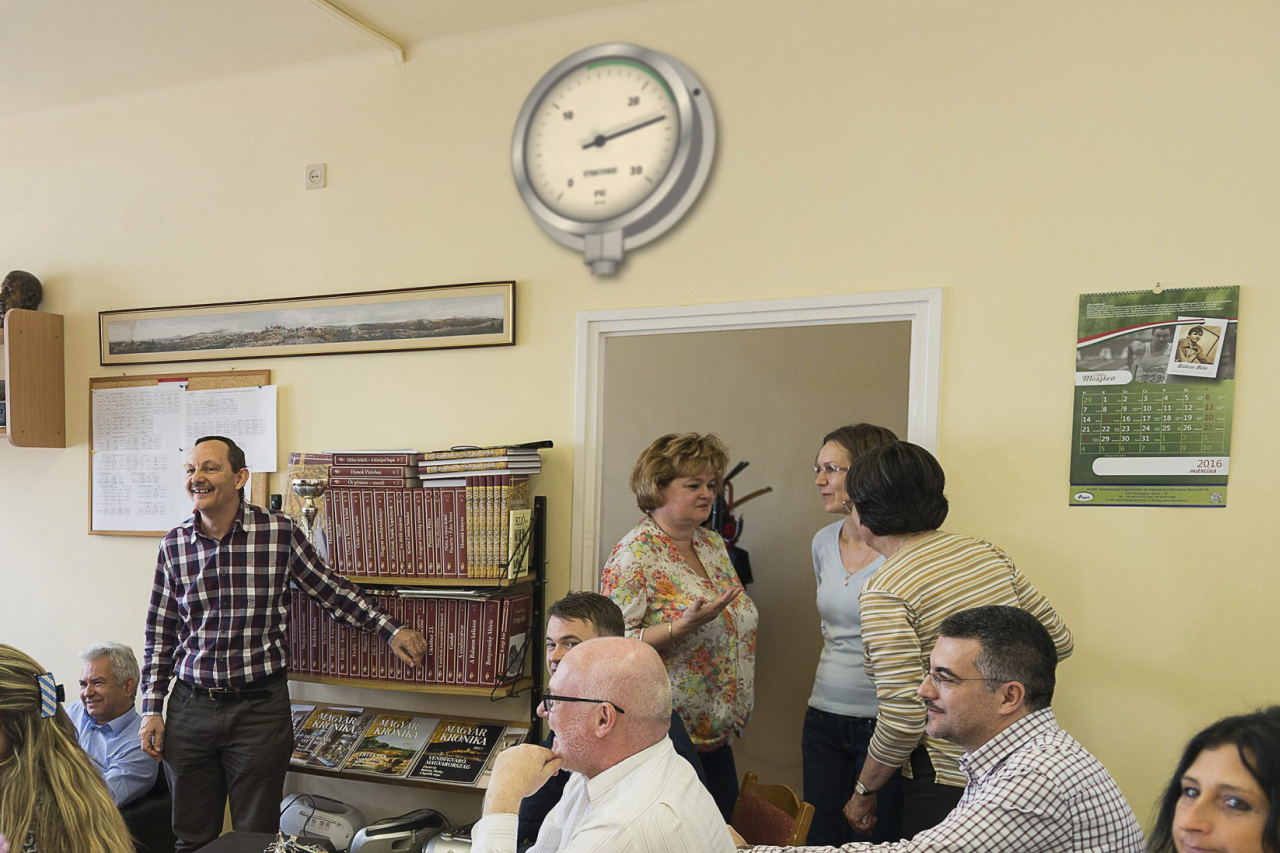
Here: 24 psi
